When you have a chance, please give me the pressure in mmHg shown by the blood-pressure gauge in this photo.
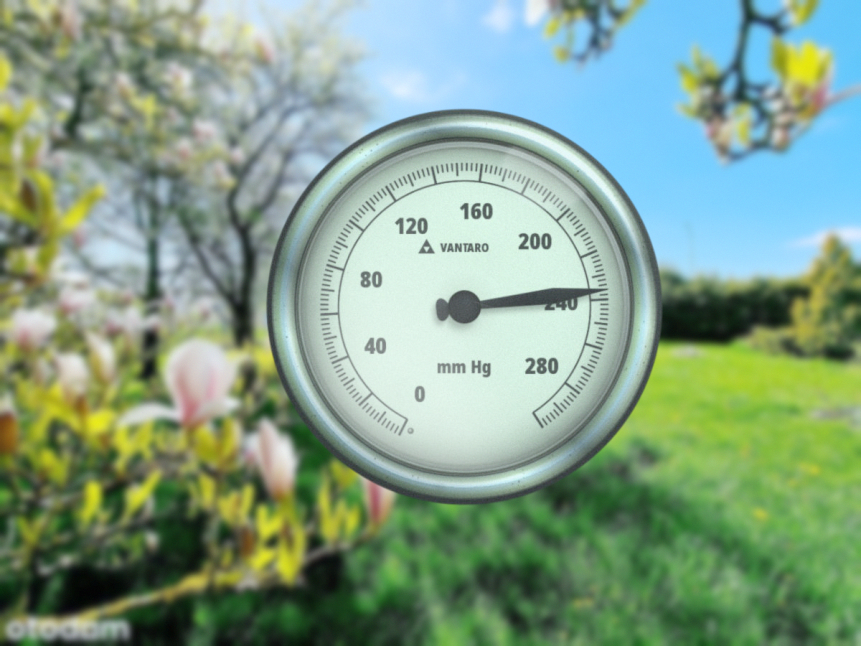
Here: 236 mmHg
